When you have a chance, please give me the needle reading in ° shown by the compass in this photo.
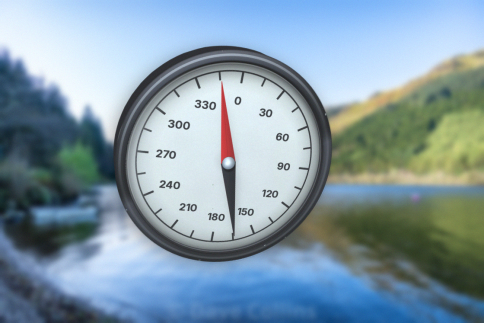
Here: 345 °
